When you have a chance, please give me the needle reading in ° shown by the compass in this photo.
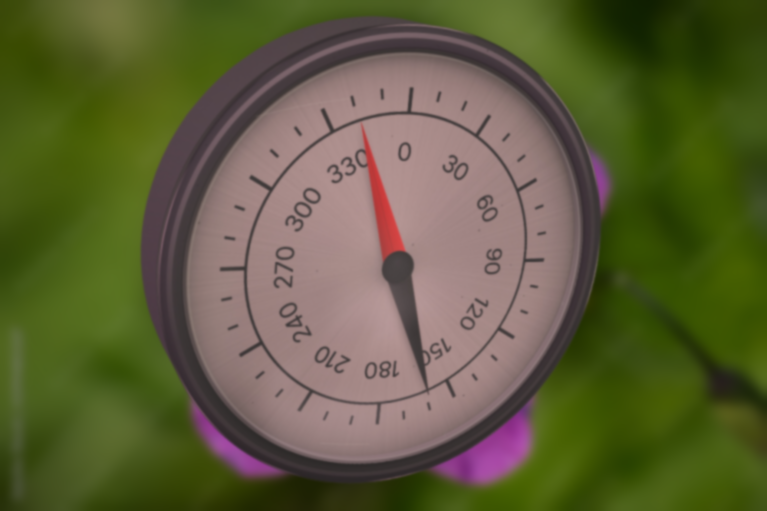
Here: 340 °
